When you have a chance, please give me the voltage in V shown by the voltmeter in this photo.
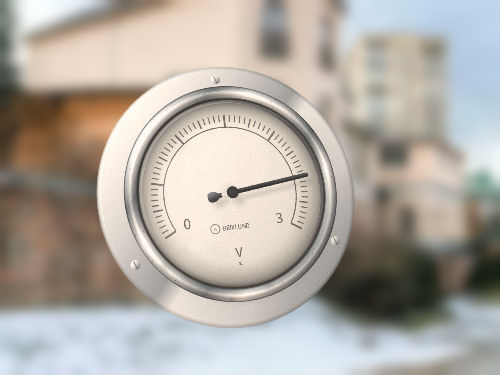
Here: 2.5 V
